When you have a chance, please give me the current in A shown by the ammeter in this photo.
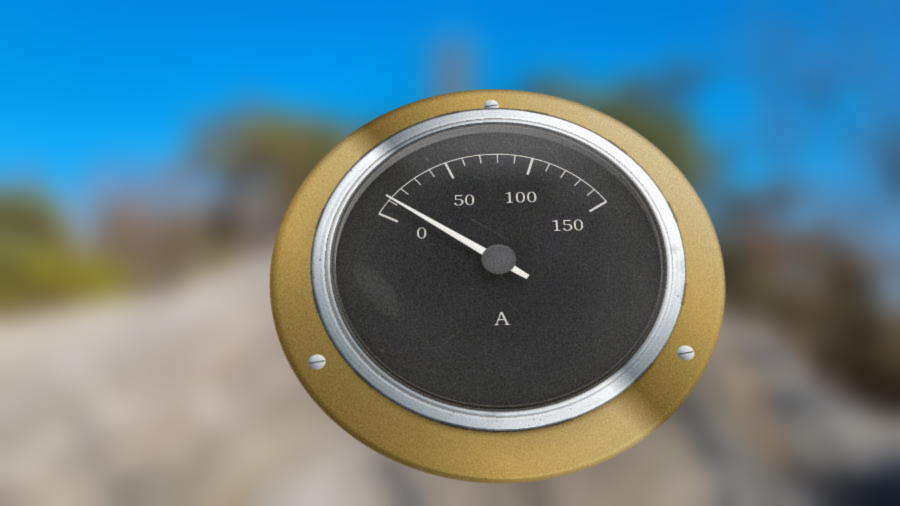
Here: 10 A
